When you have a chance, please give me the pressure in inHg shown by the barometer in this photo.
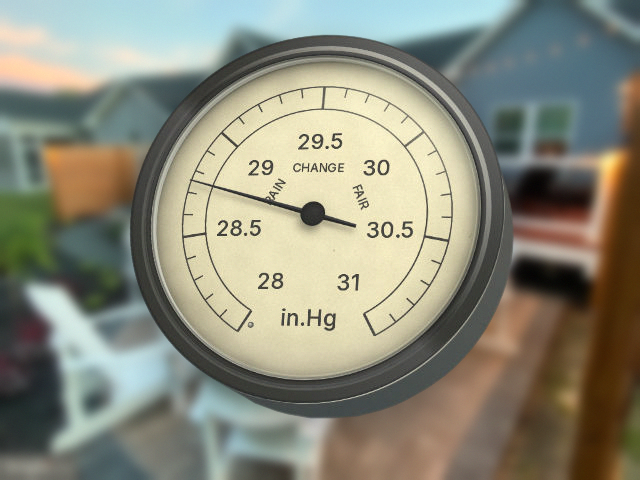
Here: 28.75 inHg
